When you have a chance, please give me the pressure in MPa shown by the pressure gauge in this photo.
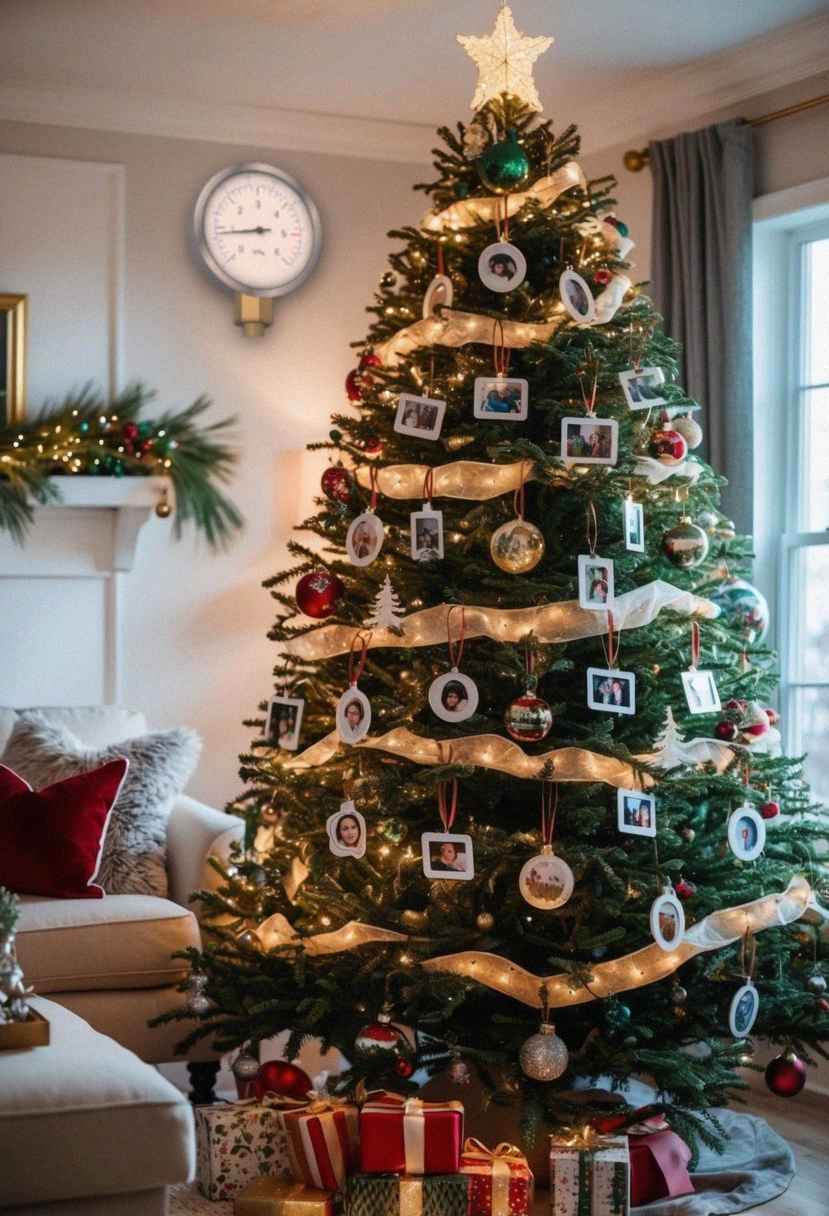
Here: 0.8 MPa
